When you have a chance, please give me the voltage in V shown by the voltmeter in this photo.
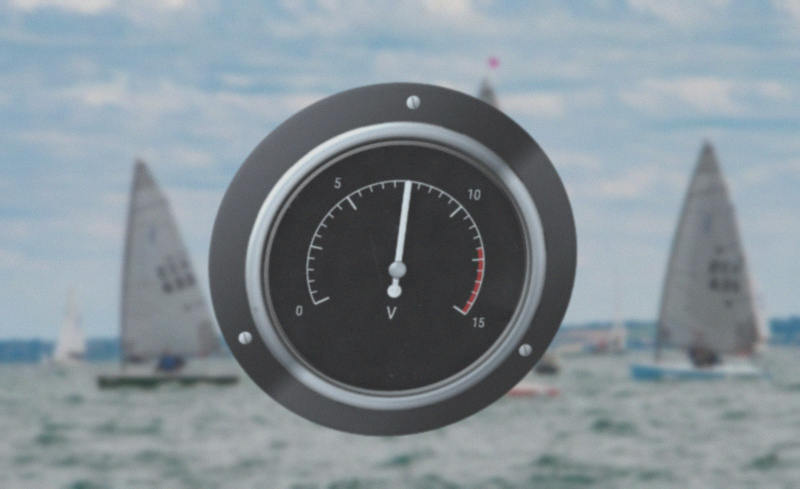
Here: 7.5 V
